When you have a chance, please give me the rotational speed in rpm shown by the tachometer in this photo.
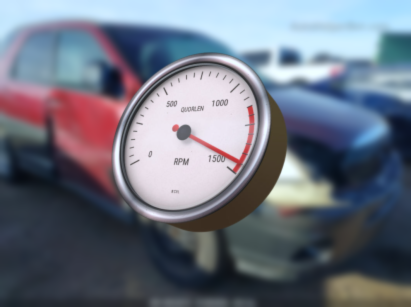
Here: 1450 rpm
